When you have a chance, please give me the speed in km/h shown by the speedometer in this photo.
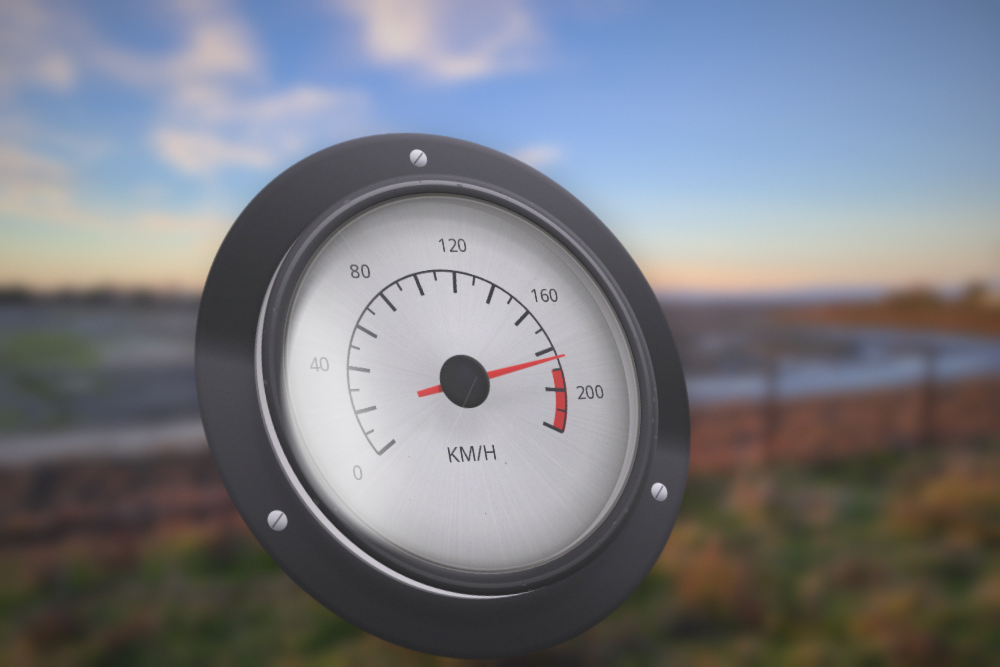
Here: 185 km/h
